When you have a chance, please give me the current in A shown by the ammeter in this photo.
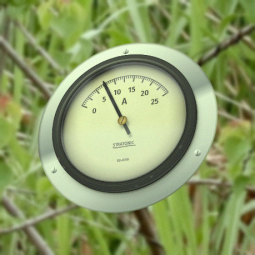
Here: 7.5 A
